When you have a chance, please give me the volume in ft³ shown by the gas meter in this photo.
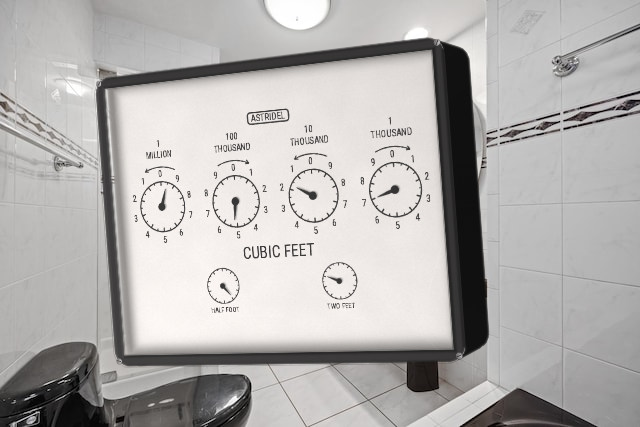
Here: 951700 ft³
